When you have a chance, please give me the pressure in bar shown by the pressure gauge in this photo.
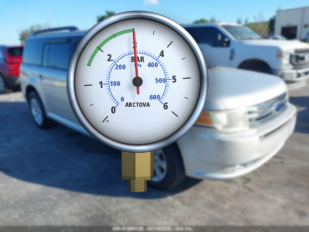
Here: 3 bar
